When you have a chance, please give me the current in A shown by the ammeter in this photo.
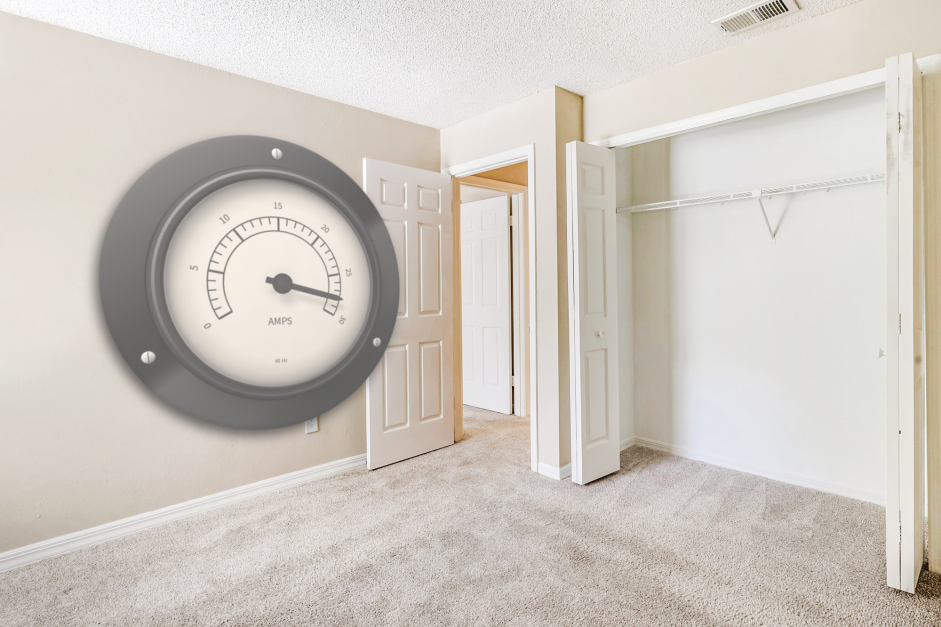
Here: 28 A
